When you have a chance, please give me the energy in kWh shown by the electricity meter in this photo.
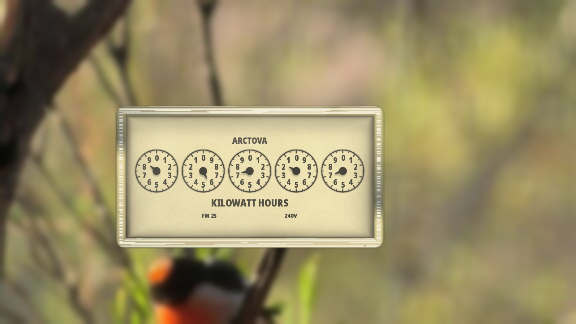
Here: 85717 kWh
